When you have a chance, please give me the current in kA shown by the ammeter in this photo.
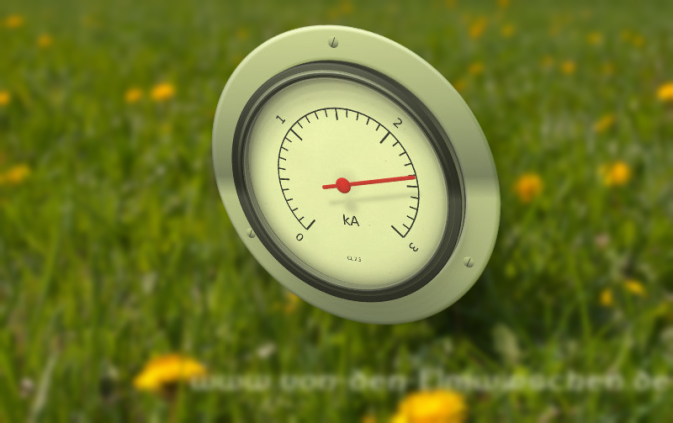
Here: 2.4 kA
